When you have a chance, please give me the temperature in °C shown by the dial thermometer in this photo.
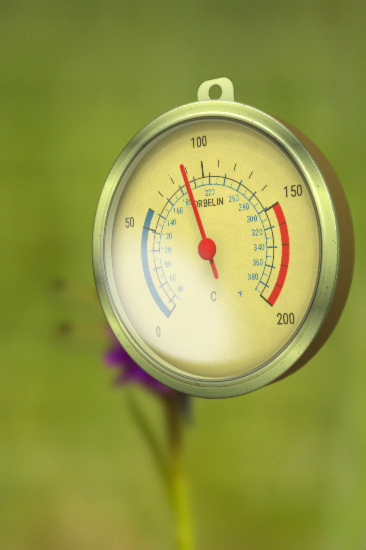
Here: 90 °C
